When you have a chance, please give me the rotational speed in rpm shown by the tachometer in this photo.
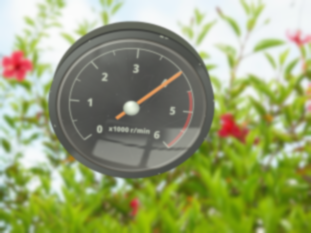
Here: 4000 rpm
